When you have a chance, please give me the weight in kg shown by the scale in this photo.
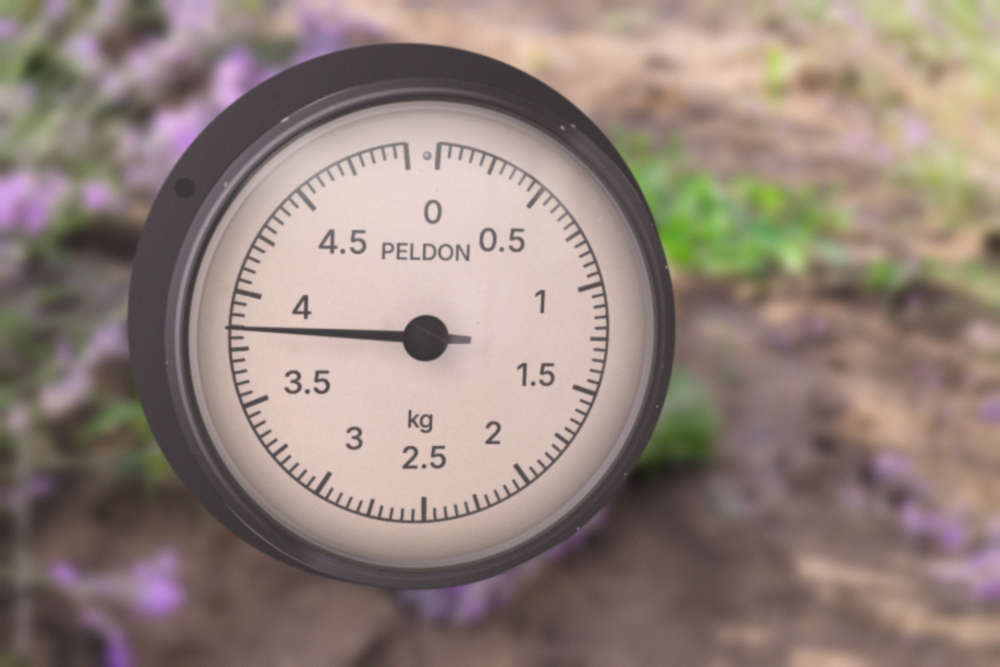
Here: 3.85 kg
